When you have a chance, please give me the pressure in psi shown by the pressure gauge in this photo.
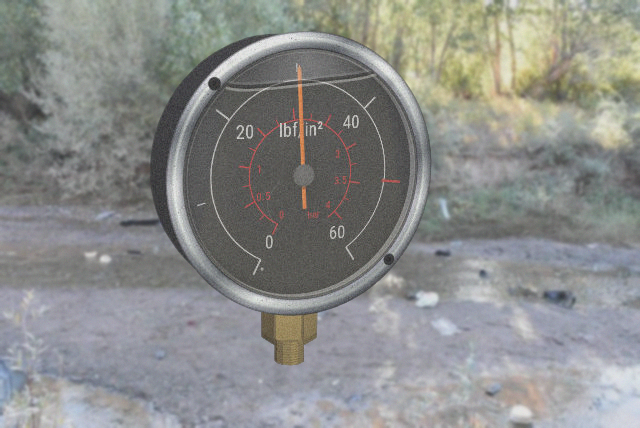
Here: 30 psi
